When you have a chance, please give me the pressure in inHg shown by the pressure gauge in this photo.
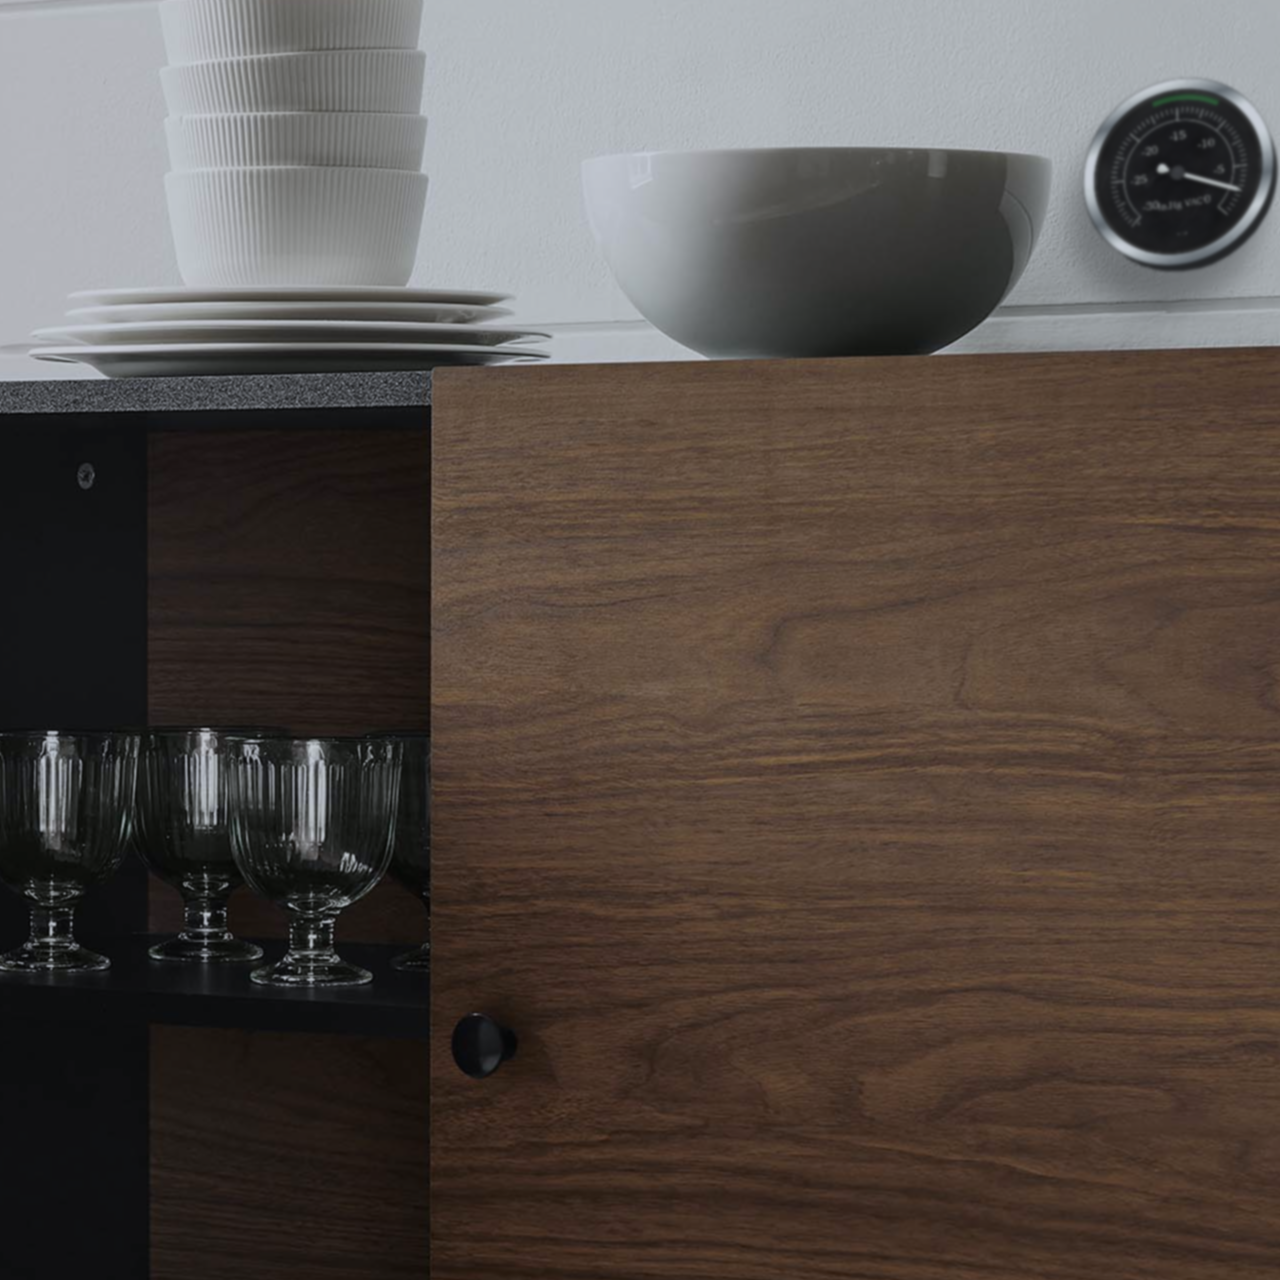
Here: -2.5 inHg
